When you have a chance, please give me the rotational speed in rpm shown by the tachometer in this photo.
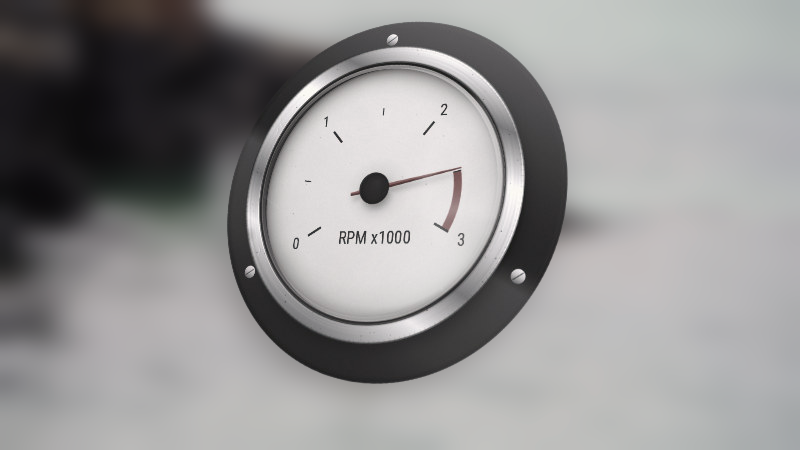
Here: 2500 rpm
